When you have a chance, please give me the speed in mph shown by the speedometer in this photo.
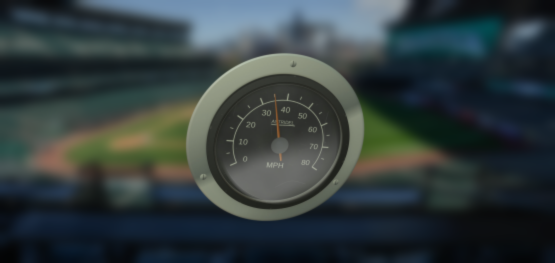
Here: 35 mph
